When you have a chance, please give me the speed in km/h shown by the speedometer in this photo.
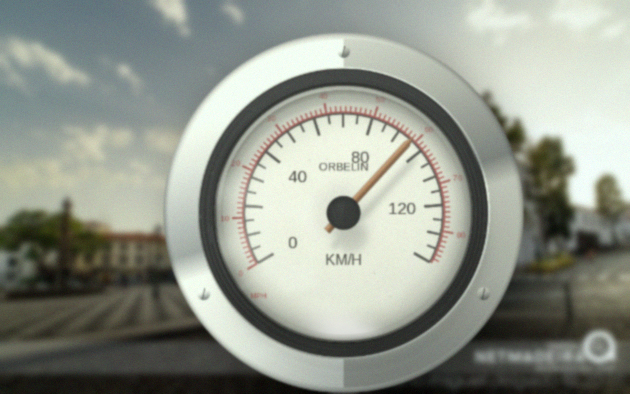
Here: 95 km/h
